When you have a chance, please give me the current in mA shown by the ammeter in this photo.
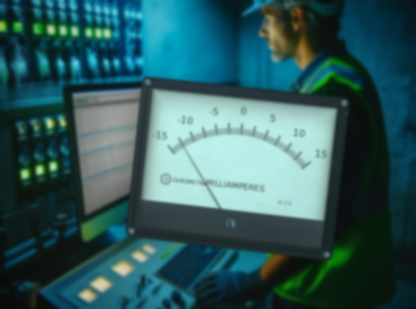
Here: -12.5 mA
